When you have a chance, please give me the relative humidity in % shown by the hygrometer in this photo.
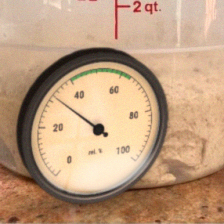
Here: 32 %
